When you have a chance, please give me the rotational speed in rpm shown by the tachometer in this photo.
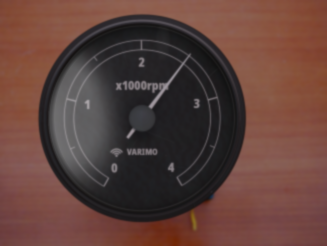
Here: 2500 rpm
